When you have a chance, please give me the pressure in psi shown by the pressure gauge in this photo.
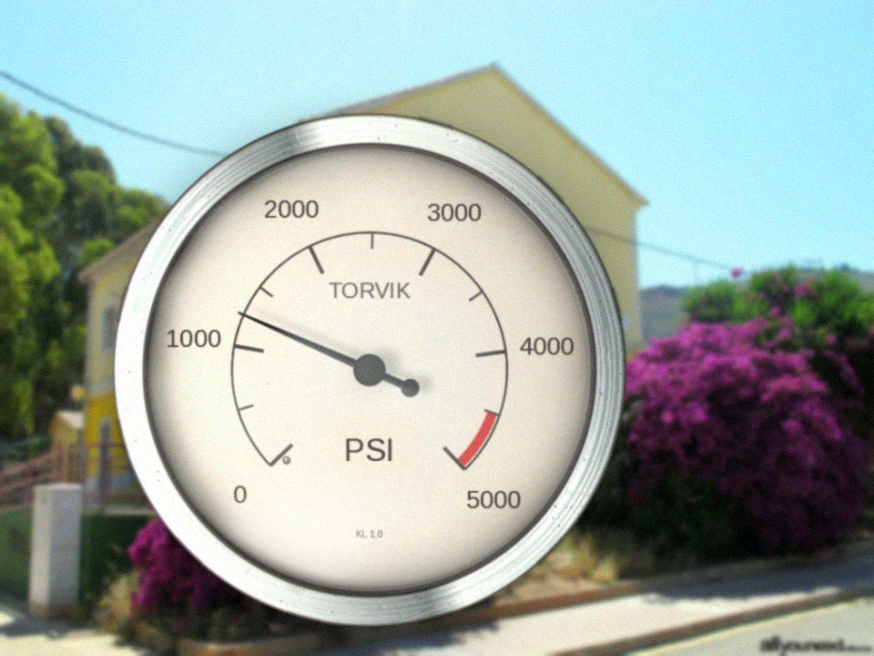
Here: 1250 psi
